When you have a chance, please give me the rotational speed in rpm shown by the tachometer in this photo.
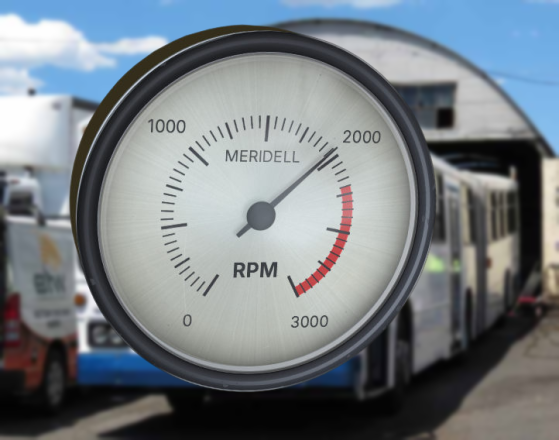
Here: 1950 rpm
